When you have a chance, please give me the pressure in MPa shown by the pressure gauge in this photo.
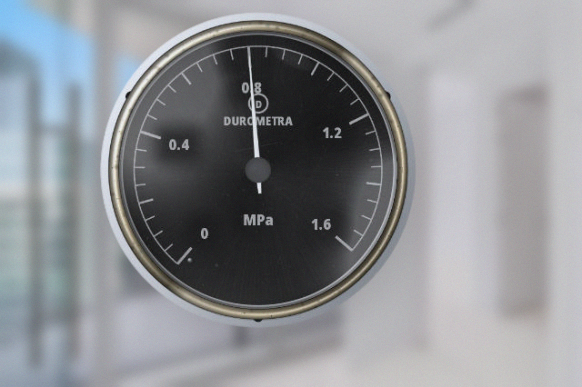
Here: 0.8 MPa
